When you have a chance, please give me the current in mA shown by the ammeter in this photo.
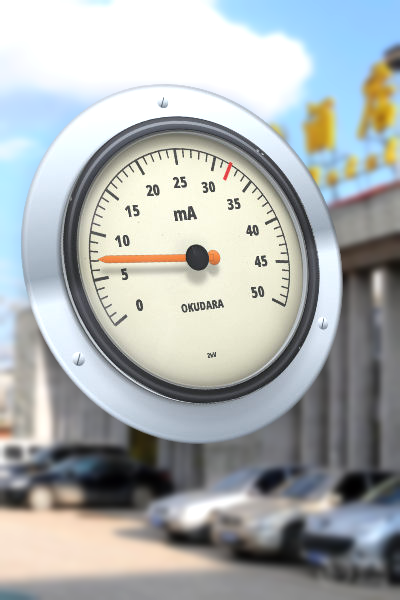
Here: 7 mA
